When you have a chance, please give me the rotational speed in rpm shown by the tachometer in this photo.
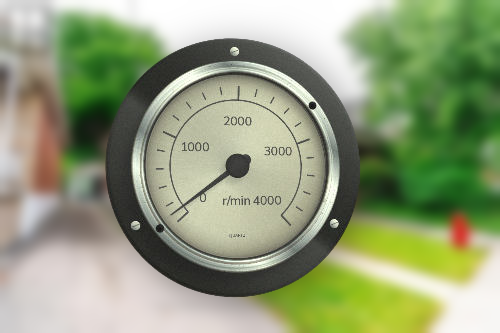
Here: 100 rpm
